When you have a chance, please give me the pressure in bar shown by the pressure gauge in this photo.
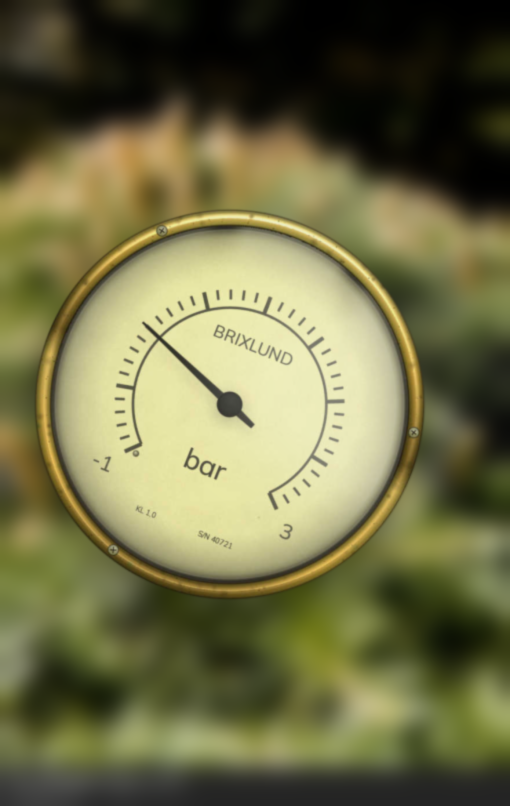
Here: 0 bar
